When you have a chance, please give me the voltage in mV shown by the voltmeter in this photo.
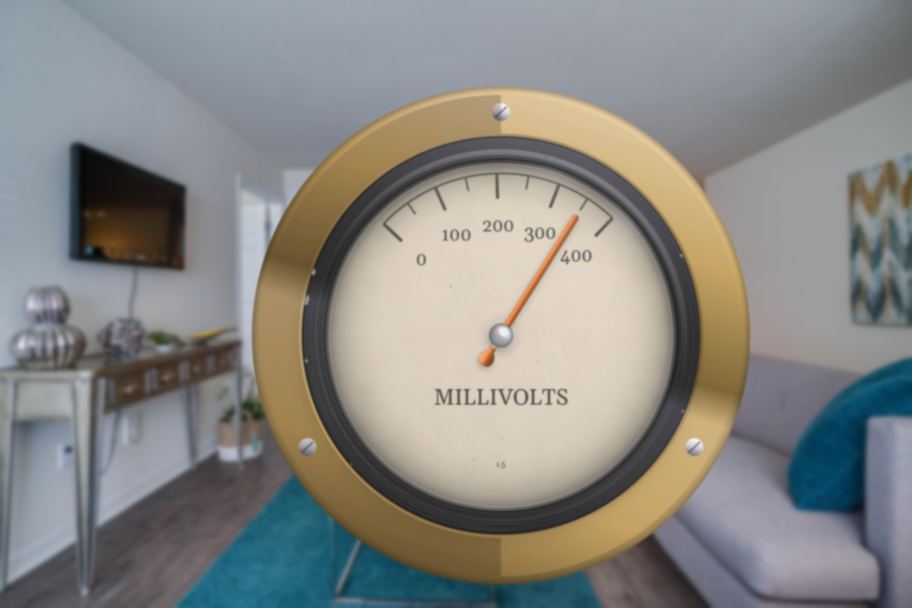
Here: 350 mV
